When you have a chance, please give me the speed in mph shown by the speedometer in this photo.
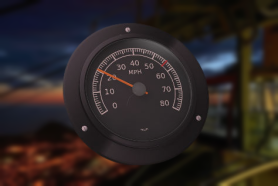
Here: 20 mph
